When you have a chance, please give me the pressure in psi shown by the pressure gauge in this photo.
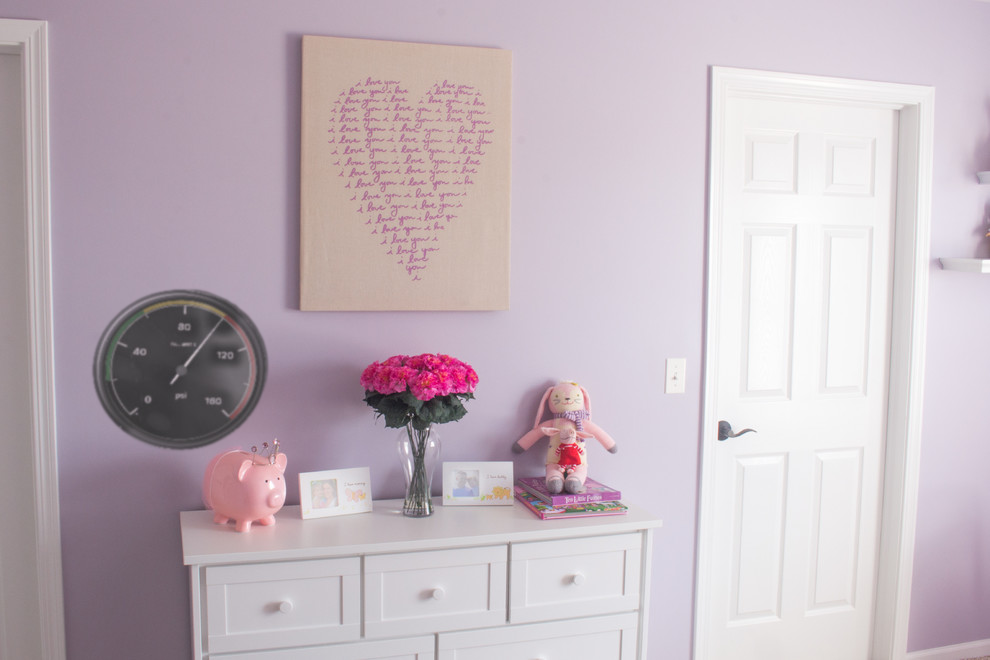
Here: 100 psi
